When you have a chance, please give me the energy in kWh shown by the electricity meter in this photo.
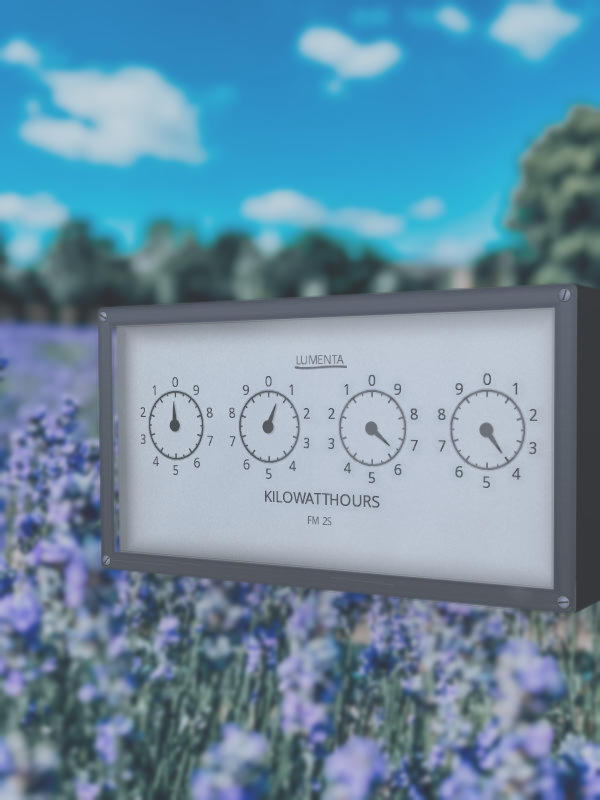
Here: 64 kWh
